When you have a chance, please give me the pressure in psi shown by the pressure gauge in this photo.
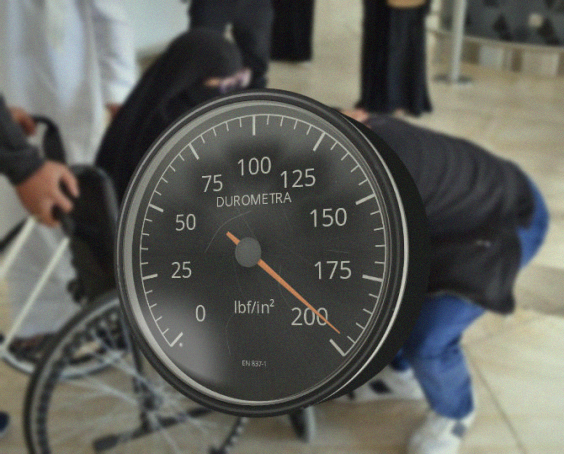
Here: 195 psi
